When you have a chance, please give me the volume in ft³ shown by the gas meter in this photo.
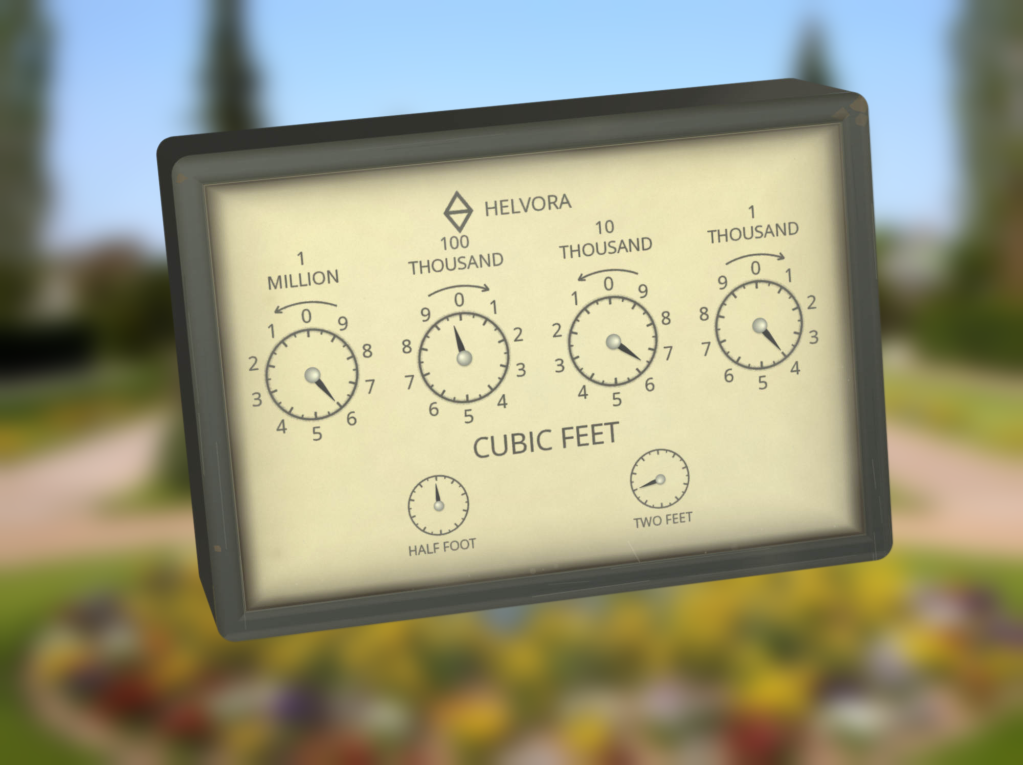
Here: 596400 ft³
